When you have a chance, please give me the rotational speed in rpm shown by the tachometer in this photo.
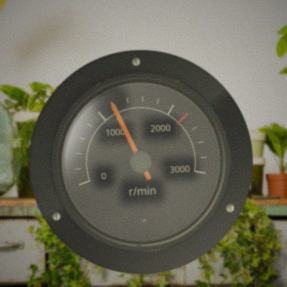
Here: 1200 rpm
